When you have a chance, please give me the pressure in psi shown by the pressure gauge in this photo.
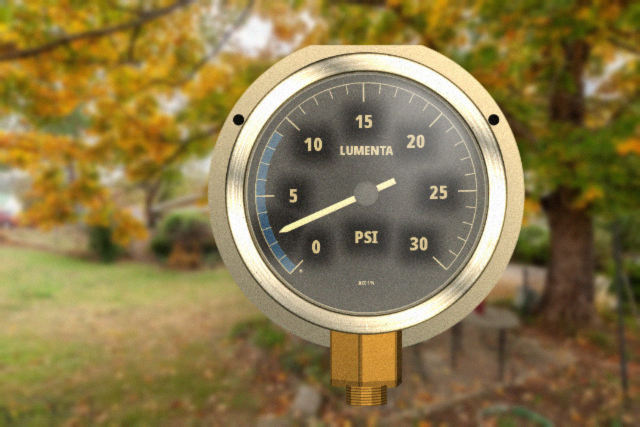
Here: 2.5 psi
